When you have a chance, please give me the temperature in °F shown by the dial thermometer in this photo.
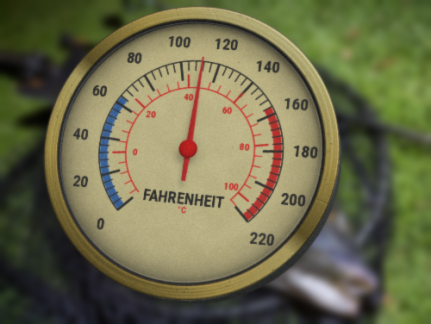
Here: 112 °F
